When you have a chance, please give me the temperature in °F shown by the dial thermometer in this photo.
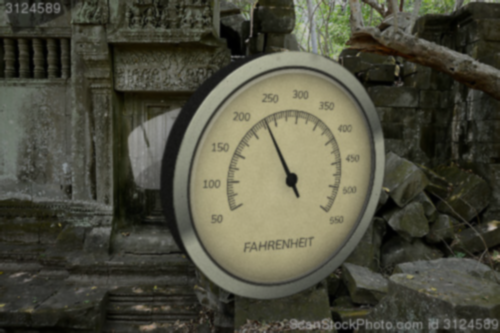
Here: 225 °F
